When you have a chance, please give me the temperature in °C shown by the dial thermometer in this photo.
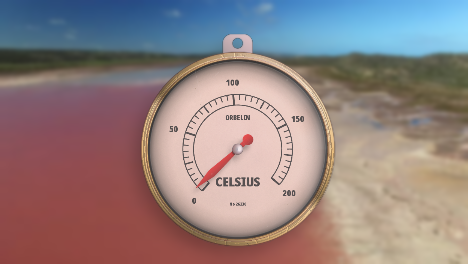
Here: 5 °C
